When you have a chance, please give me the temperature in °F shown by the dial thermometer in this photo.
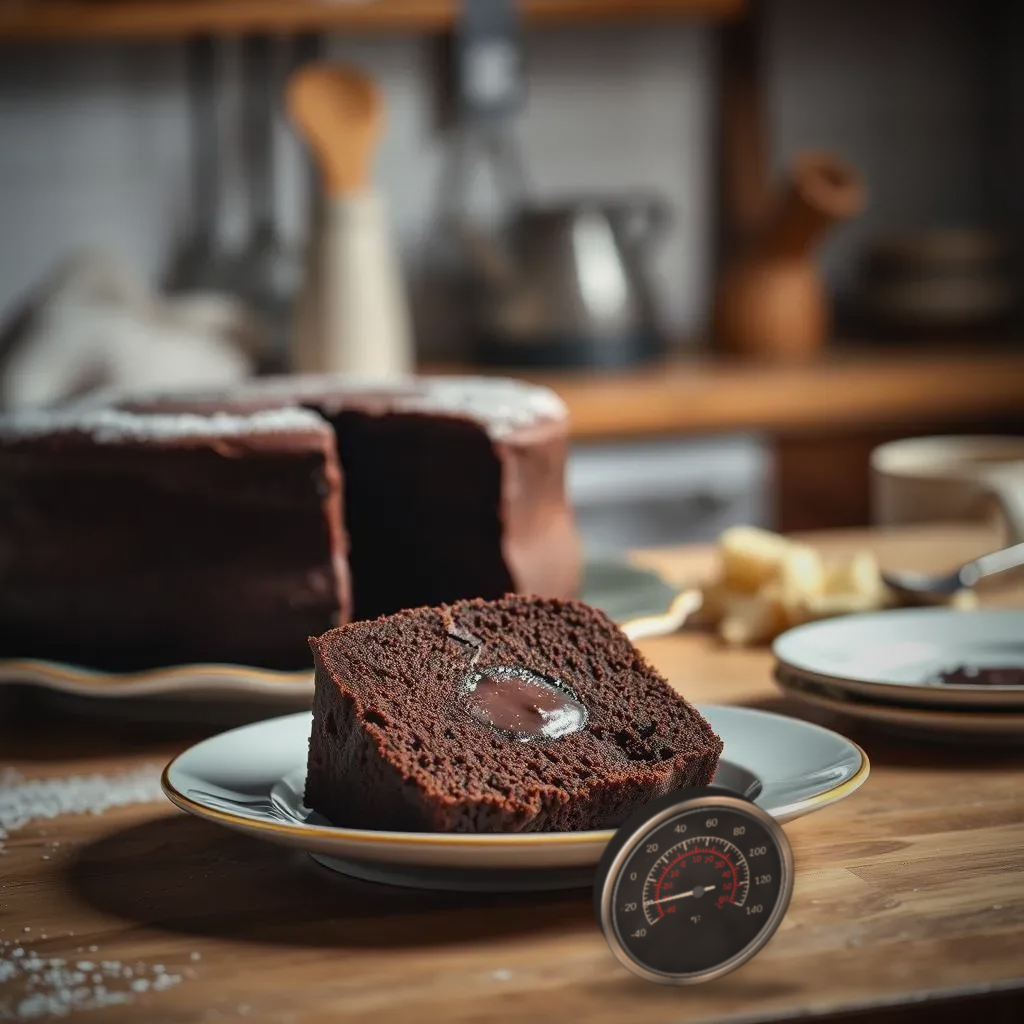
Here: -20 °F
